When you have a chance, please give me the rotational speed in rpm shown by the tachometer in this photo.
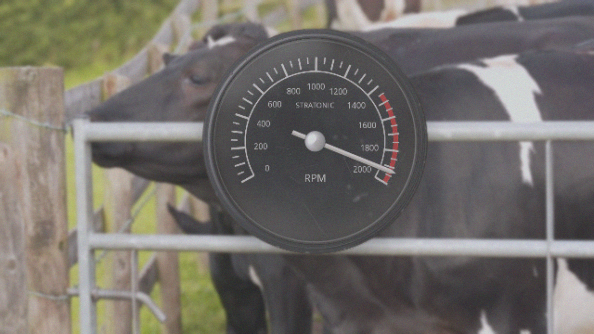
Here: 1925 rpm
